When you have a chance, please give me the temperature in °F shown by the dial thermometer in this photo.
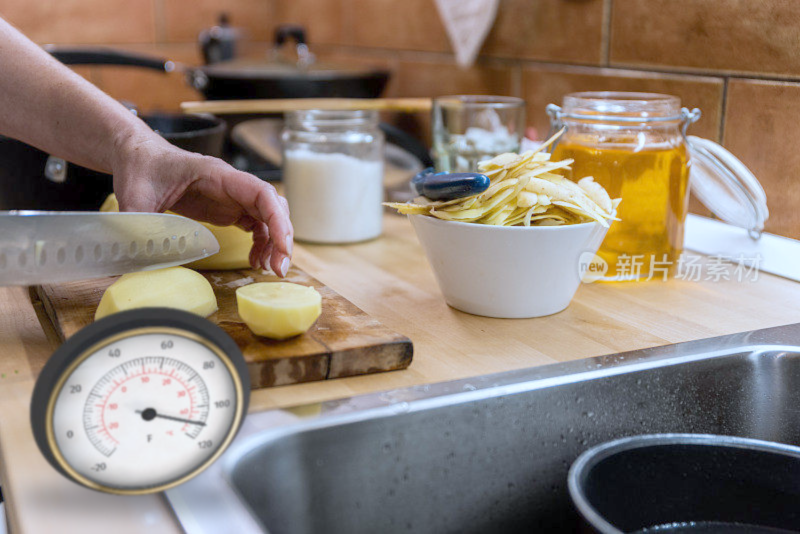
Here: 110 °F
